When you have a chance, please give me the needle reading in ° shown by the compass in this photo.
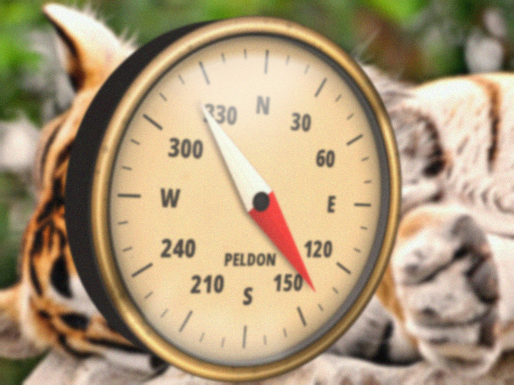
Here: 140 °
